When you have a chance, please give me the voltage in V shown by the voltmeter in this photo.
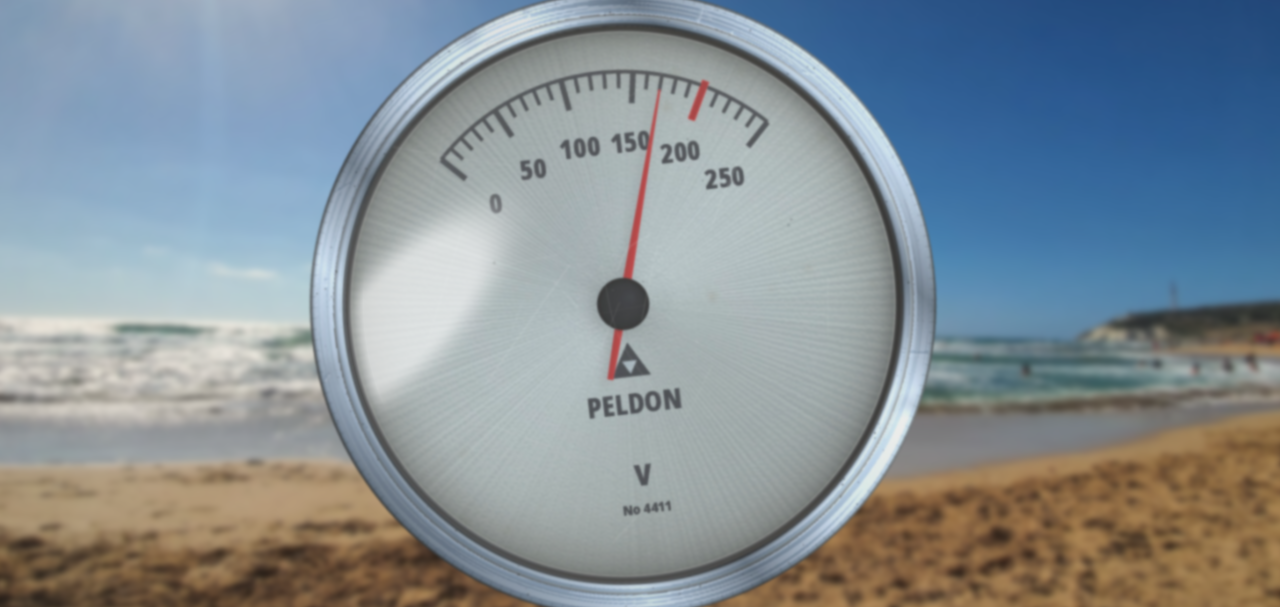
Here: 170 V
